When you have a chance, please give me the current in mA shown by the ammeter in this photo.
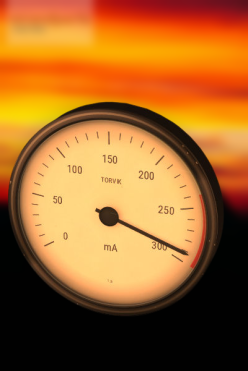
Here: 290 mA
